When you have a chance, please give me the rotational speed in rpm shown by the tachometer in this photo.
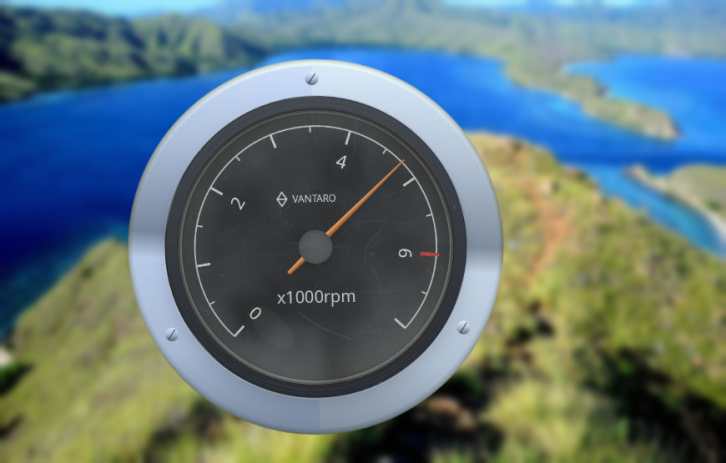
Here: 4750 rpm
